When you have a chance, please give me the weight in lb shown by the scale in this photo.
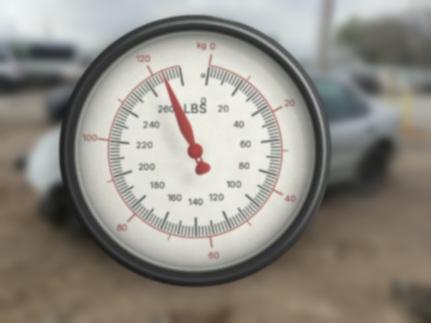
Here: 270 lb
